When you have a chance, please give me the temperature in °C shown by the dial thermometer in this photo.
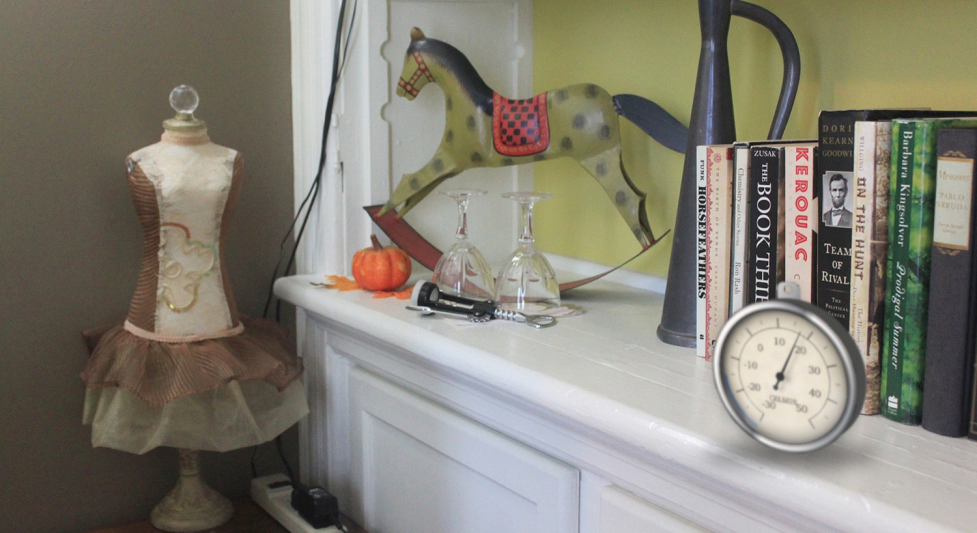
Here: 17.5 °C
